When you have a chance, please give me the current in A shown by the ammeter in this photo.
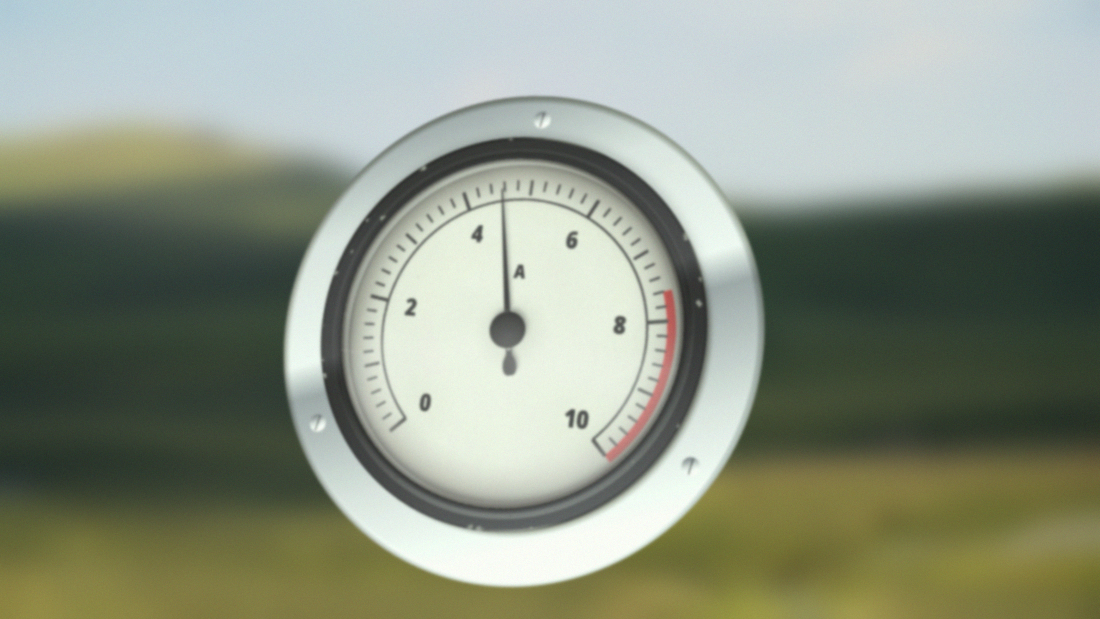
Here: 4.6 A
